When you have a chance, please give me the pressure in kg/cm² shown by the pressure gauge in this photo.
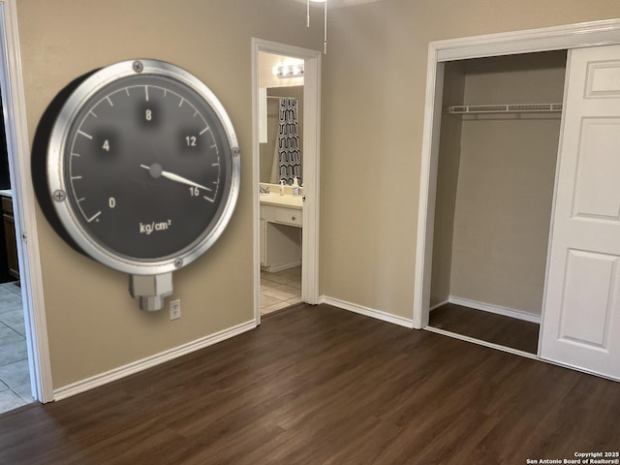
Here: 15.5 kg/cm²
